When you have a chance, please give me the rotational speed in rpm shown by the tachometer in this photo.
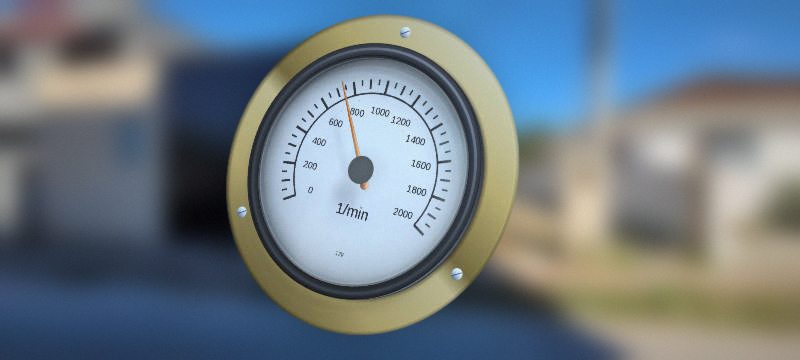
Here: 750 rpm
